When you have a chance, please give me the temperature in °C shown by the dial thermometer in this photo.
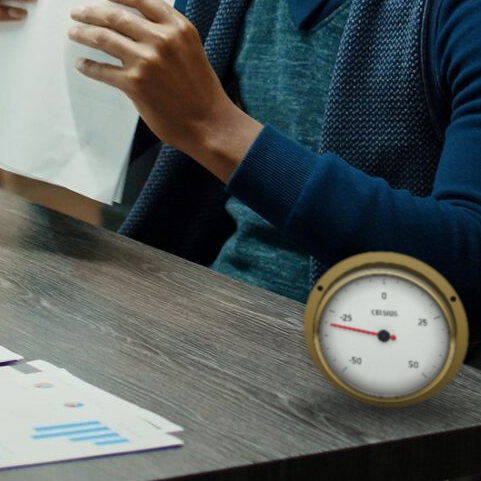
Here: -30 °C
